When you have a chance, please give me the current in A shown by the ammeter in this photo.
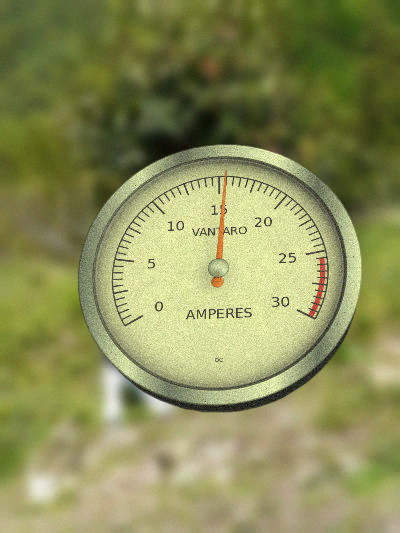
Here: 15.5 A
